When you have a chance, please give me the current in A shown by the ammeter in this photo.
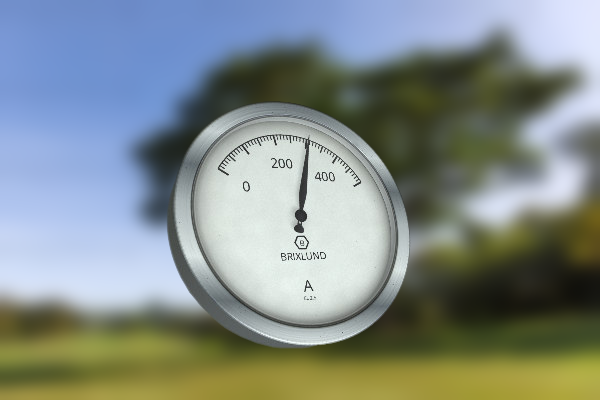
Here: 300 A
